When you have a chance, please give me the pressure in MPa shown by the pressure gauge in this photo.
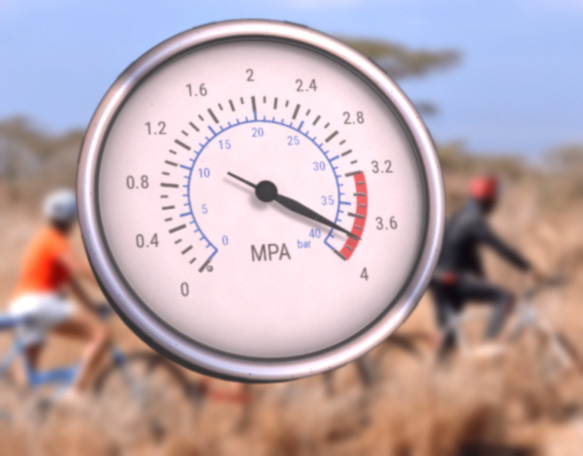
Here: 3.8 MPa
